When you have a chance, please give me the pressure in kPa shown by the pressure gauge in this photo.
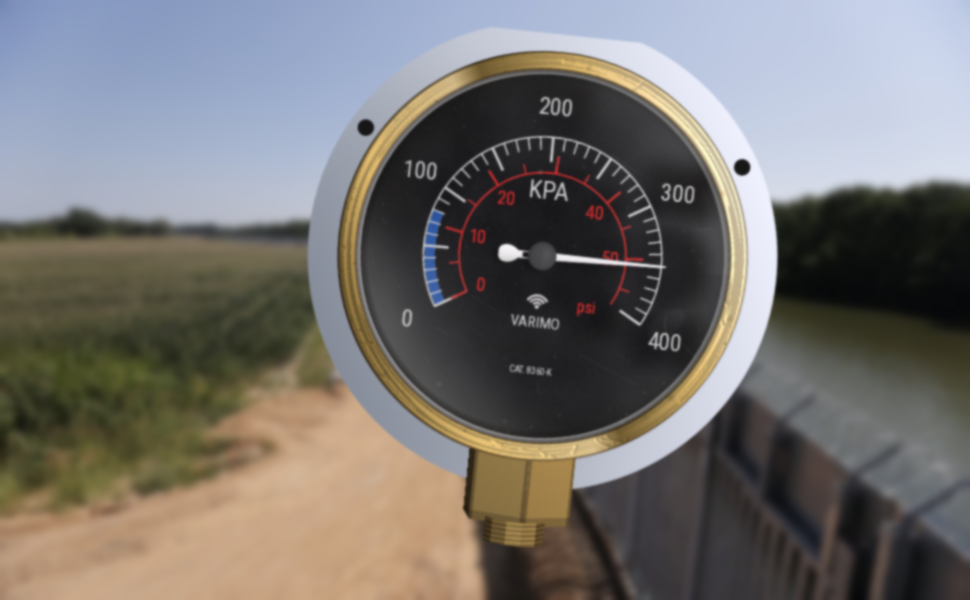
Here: 350 kPa
